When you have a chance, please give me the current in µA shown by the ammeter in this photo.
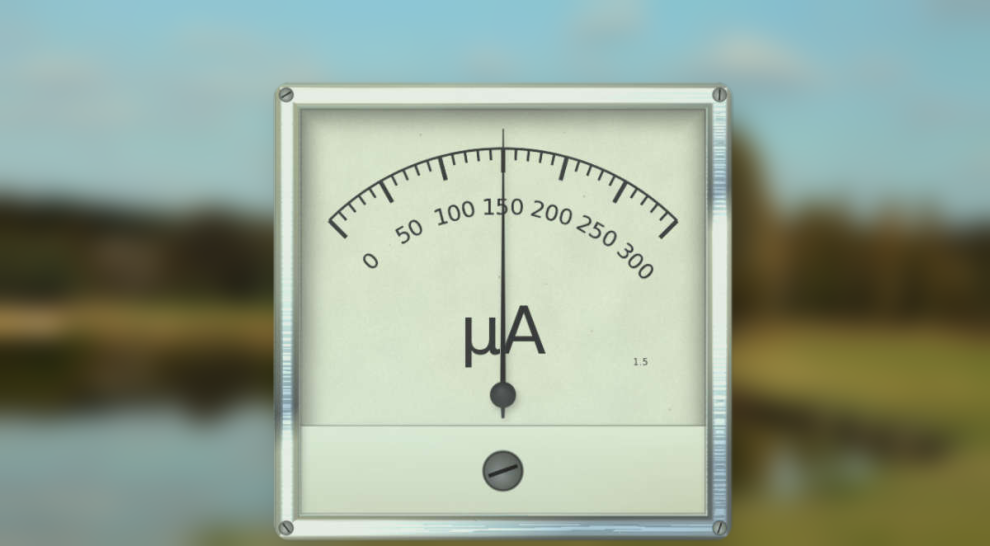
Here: 150 µA
